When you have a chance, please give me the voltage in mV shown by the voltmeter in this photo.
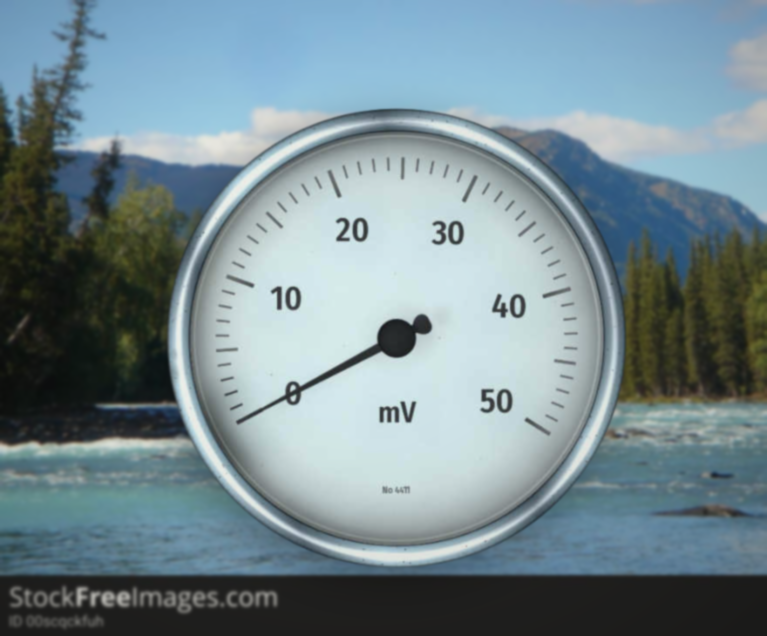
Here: 0 mV
